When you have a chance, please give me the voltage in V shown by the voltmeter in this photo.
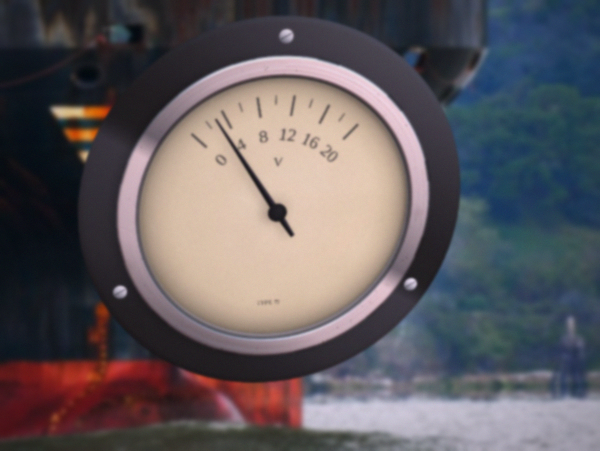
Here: 3 V
